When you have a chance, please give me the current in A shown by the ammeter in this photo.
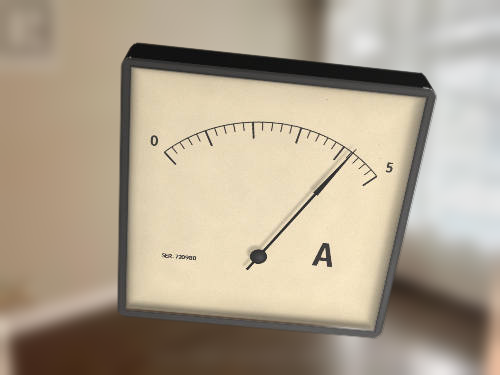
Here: 4.2 A
